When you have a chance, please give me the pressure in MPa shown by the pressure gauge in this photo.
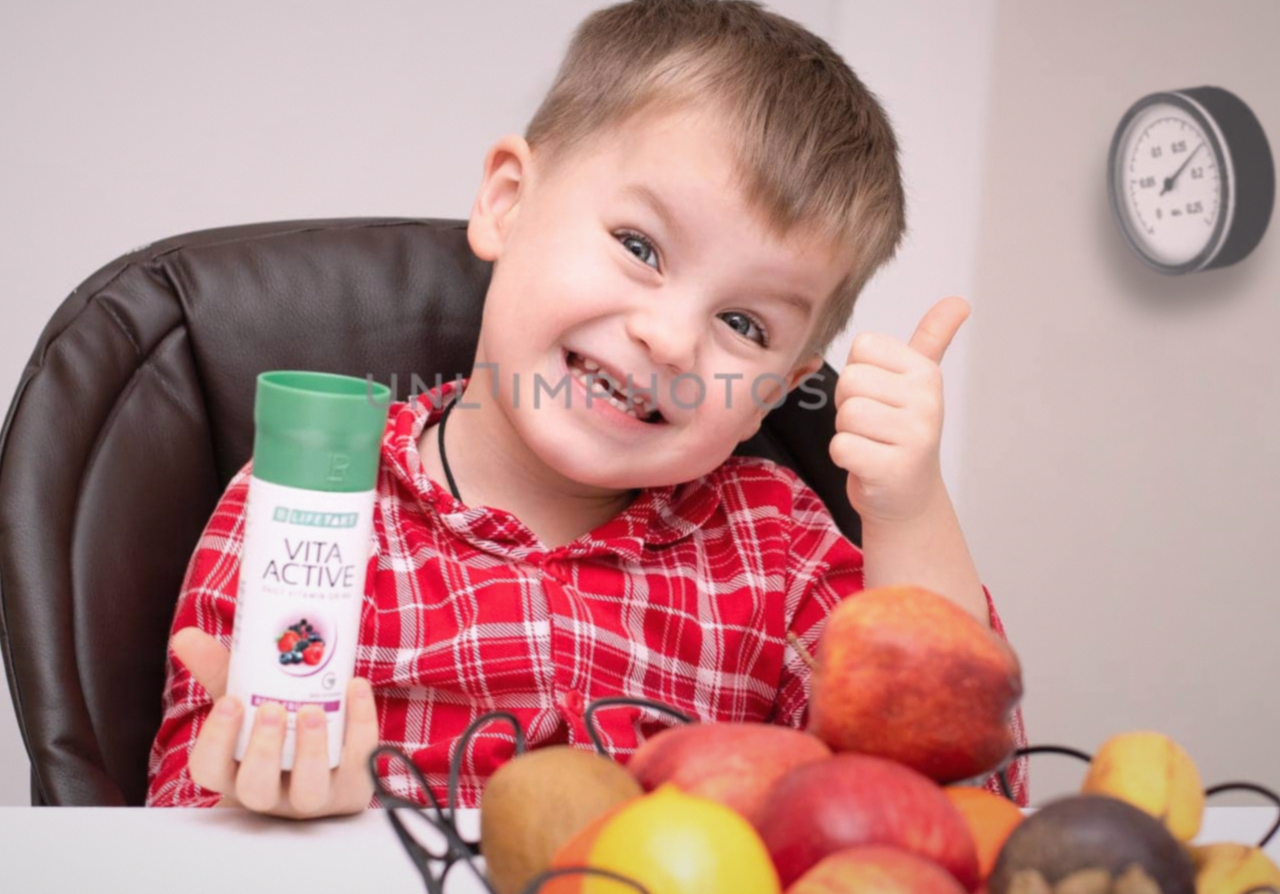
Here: 0.18 MPa
